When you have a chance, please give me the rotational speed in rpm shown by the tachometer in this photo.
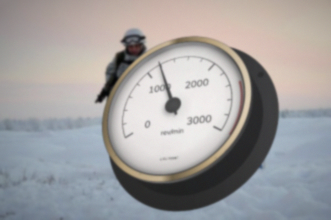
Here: 1200 rpm
